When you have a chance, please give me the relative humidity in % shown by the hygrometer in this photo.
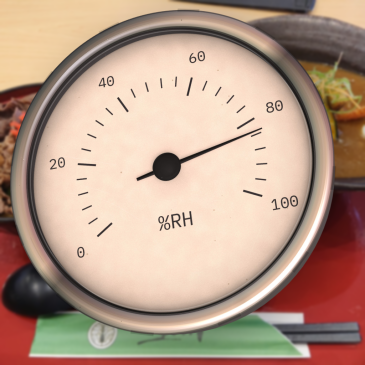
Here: 84 %
